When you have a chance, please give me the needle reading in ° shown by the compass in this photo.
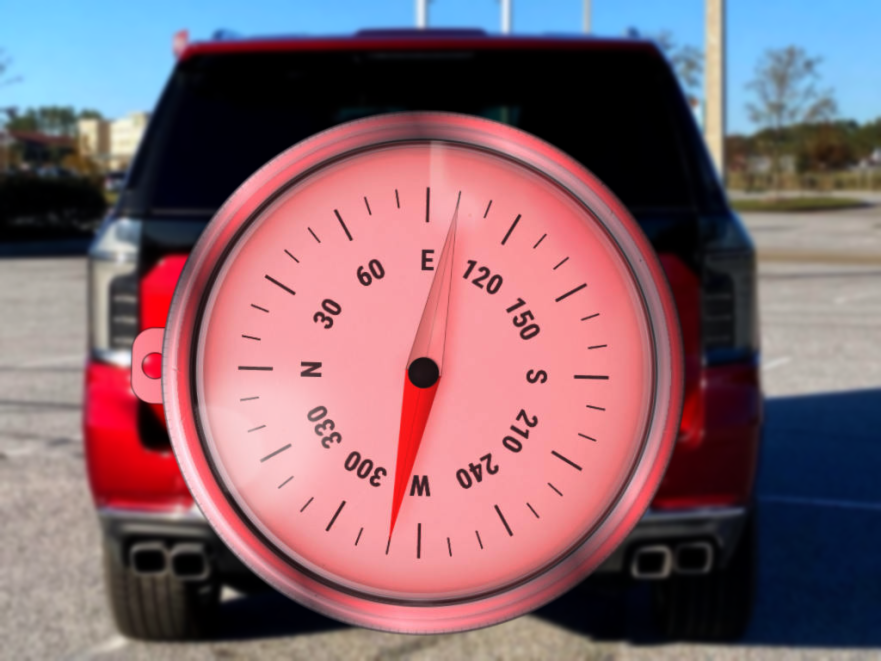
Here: 280 °
